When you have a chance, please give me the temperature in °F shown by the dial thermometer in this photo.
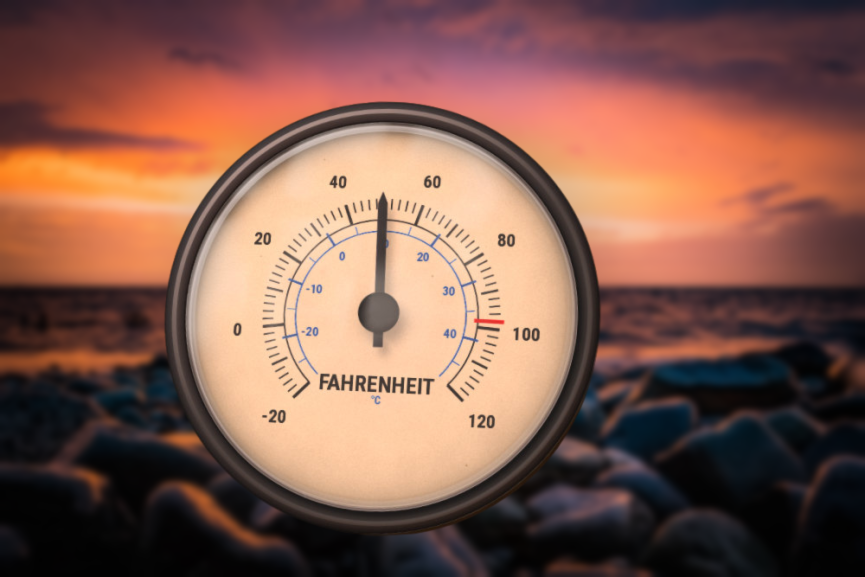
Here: 50 °F
